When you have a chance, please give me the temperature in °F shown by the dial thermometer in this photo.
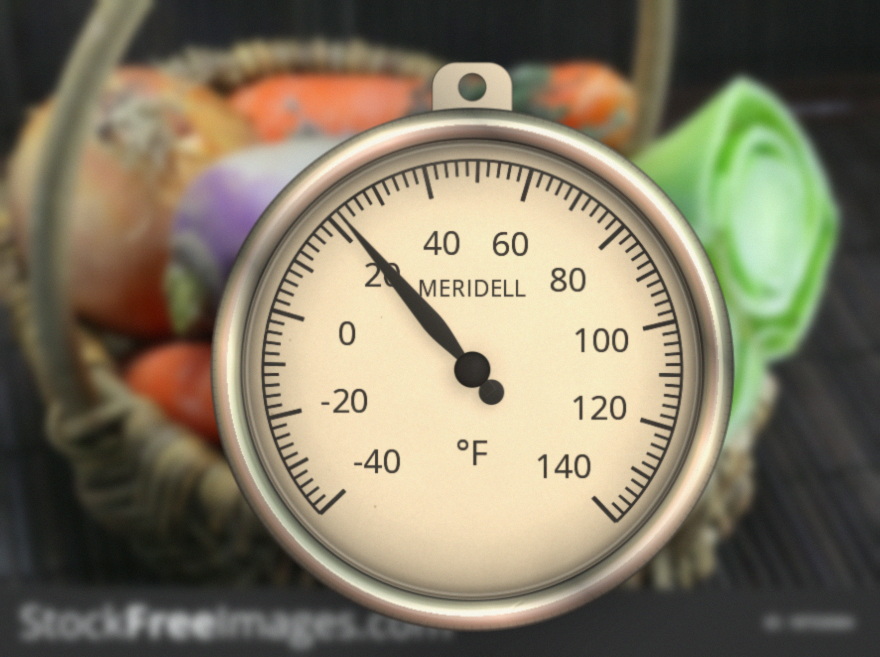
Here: 22 °F
